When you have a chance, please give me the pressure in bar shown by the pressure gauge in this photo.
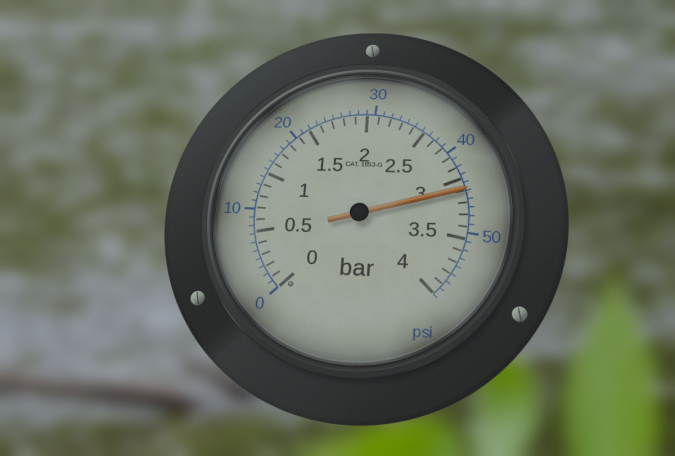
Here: 3.1 bar
